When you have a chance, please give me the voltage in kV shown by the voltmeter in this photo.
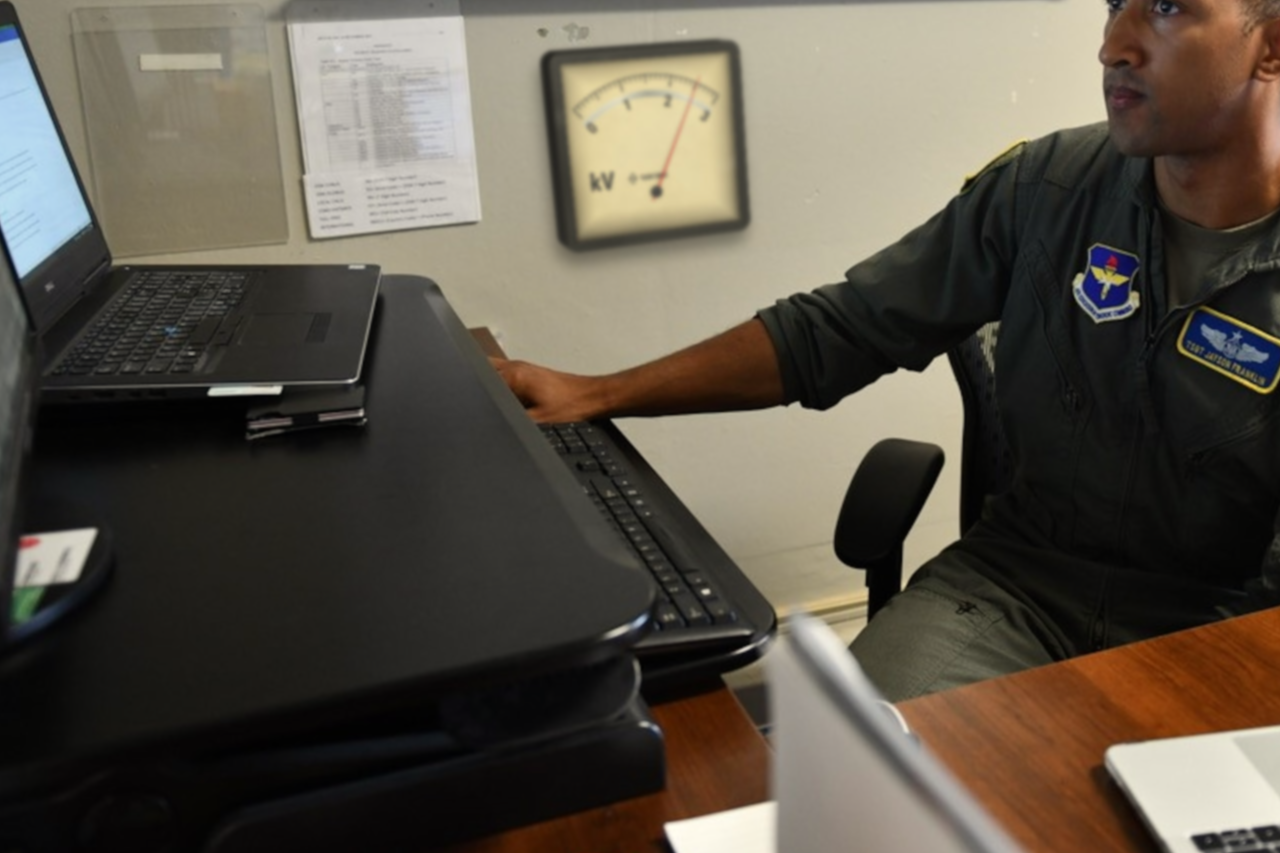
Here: 2.5 kV
